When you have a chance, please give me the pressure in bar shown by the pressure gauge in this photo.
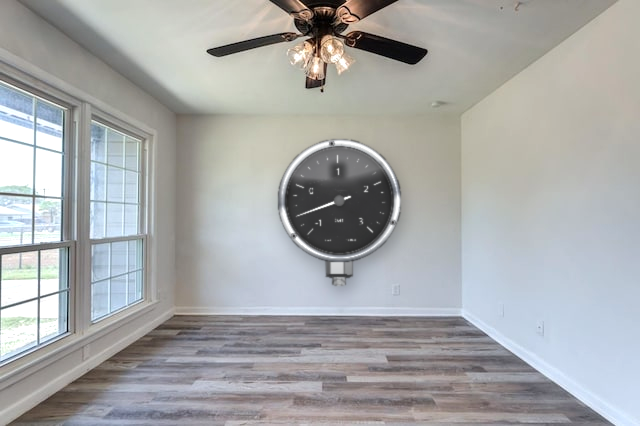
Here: -0.6 bar
